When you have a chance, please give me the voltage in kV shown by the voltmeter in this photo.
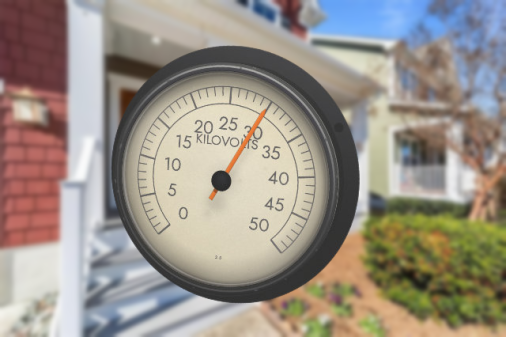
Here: 30 kV
